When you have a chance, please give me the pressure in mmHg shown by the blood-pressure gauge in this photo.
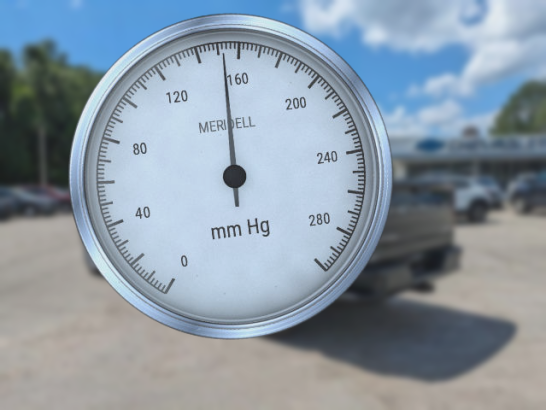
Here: 152 mmHg
